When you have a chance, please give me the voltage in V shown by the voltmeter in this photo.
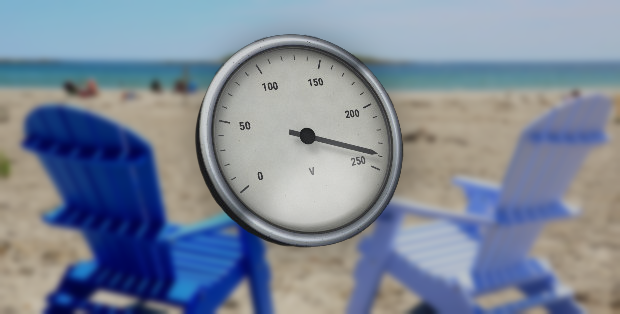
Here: 240 V
